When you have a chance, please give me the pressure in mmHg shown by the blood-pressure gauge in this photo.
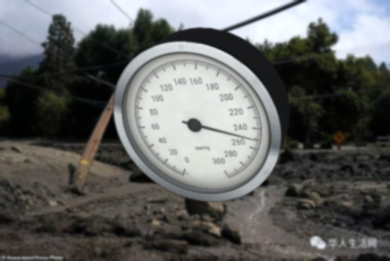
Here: 250 mmHg
